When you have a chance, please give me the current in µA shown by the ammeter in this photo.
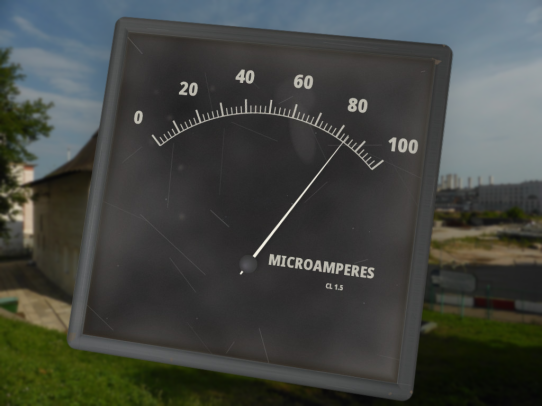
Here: 84 µA
